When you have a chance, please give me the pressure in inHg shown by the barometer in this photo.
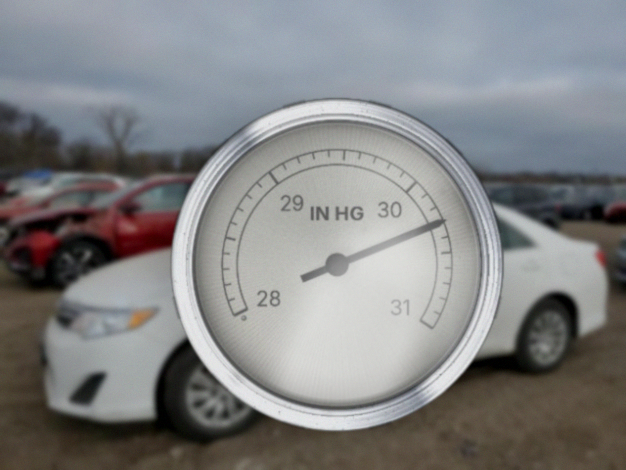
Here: 30.3 inHg
